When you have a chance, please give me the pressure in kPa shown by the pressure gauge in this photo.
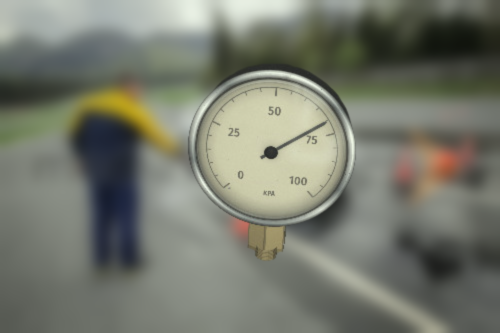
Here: 70 kPa
